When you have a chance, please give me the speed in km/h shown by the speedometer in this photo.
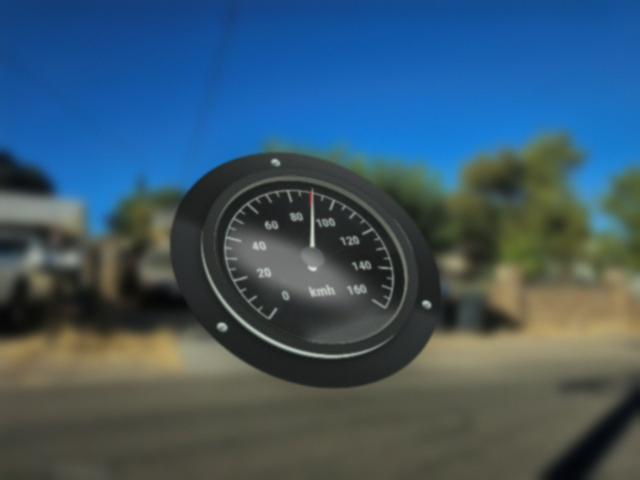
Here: 90 km/h
